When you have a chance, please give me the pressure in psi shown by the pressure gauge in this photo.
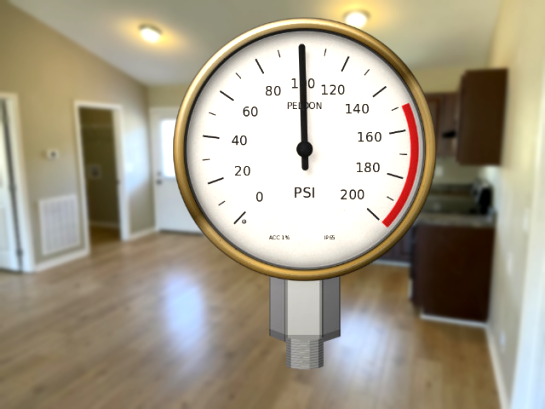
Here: 100 psi
